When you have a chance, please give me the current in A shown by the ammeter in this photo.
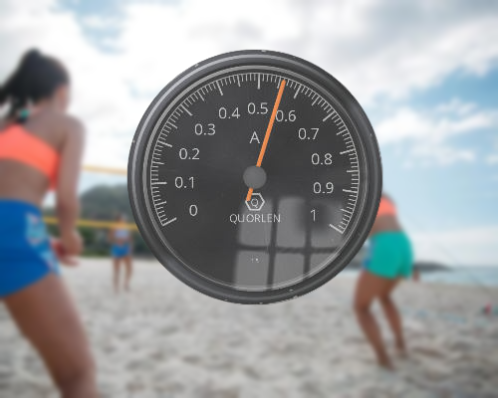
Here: 0.56 A
